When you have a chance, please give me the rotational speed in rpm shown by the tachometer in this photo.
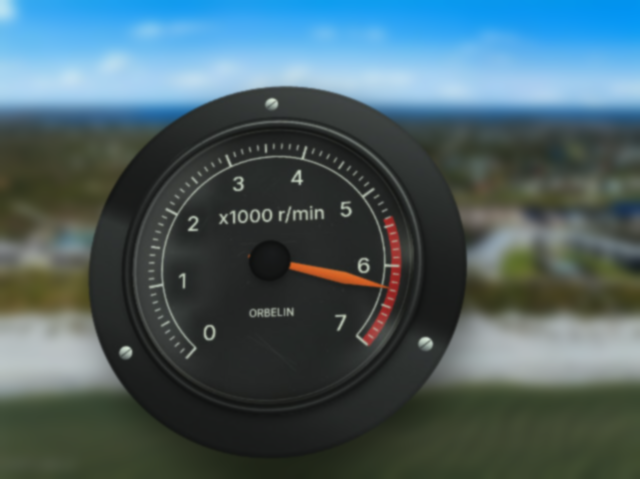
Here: 6300 rpm
